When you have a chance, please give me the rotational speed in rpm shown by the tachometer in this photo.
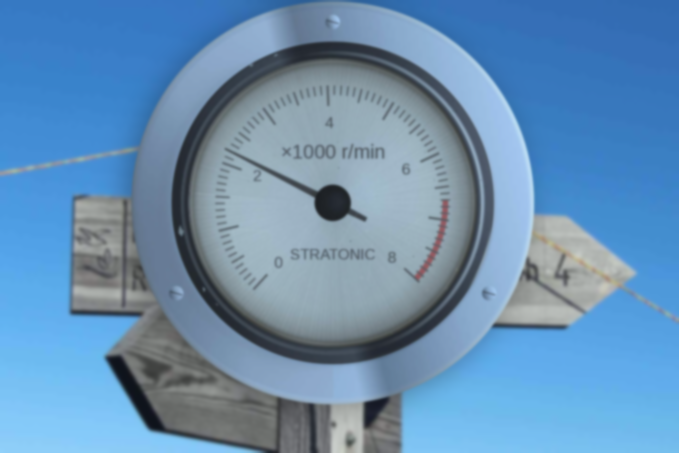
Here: 2200 rpm
